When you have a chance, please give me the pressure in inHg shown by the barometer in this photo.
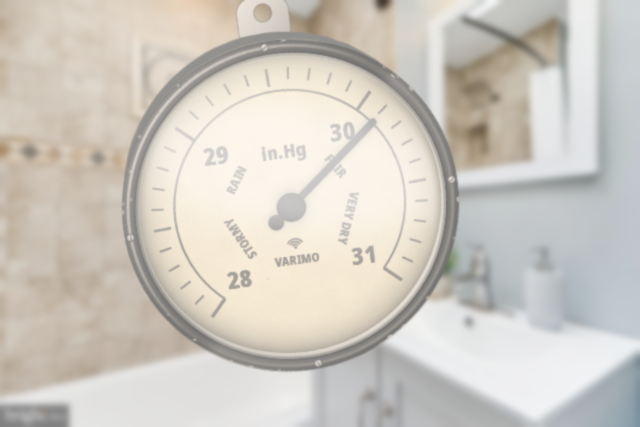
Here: 30.1 inHg
